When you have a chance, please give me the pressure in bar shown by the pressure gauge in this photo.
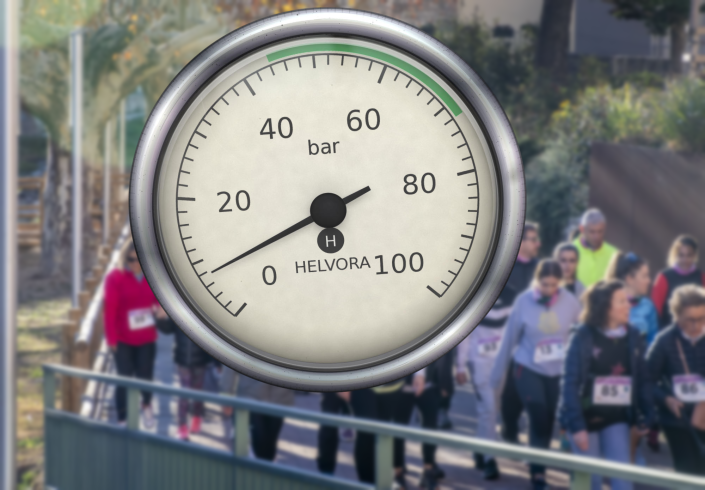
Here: 8 bar
